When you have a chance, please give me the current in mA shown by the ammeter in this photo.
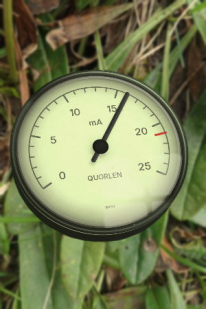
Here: 16 mA
